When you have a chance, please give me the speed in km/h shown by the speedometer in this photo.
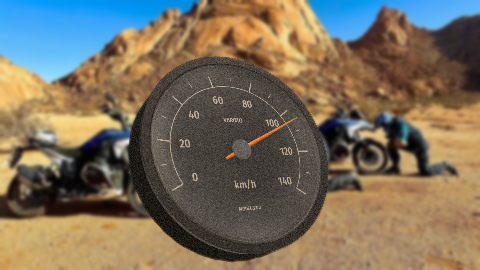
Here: 105 km/h
